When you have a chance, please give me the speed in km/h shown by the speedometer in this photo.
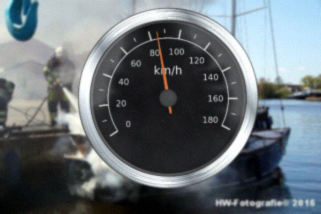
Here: 85 km/h
